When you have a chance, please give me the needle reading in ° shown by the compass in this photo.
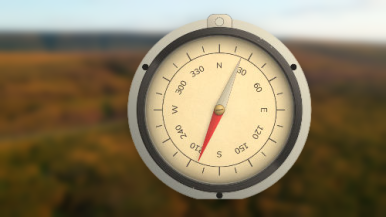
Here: 202.5 °
